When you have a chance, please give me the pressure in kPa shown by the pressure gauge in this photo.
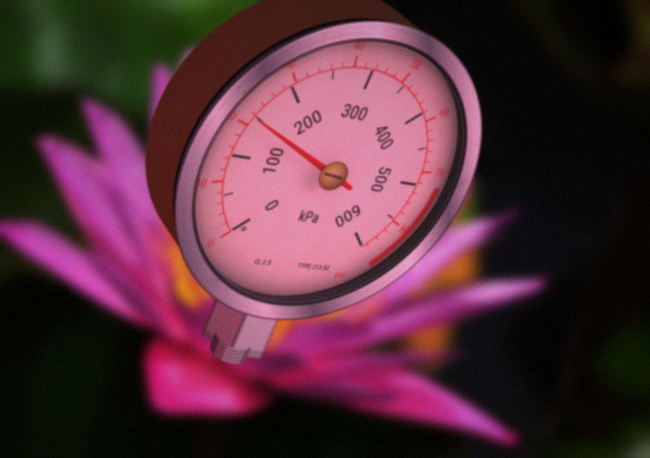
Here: 150 kPa
